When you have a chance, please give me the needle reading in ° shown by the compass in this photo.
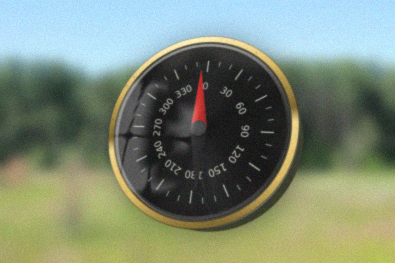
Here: 355 °
